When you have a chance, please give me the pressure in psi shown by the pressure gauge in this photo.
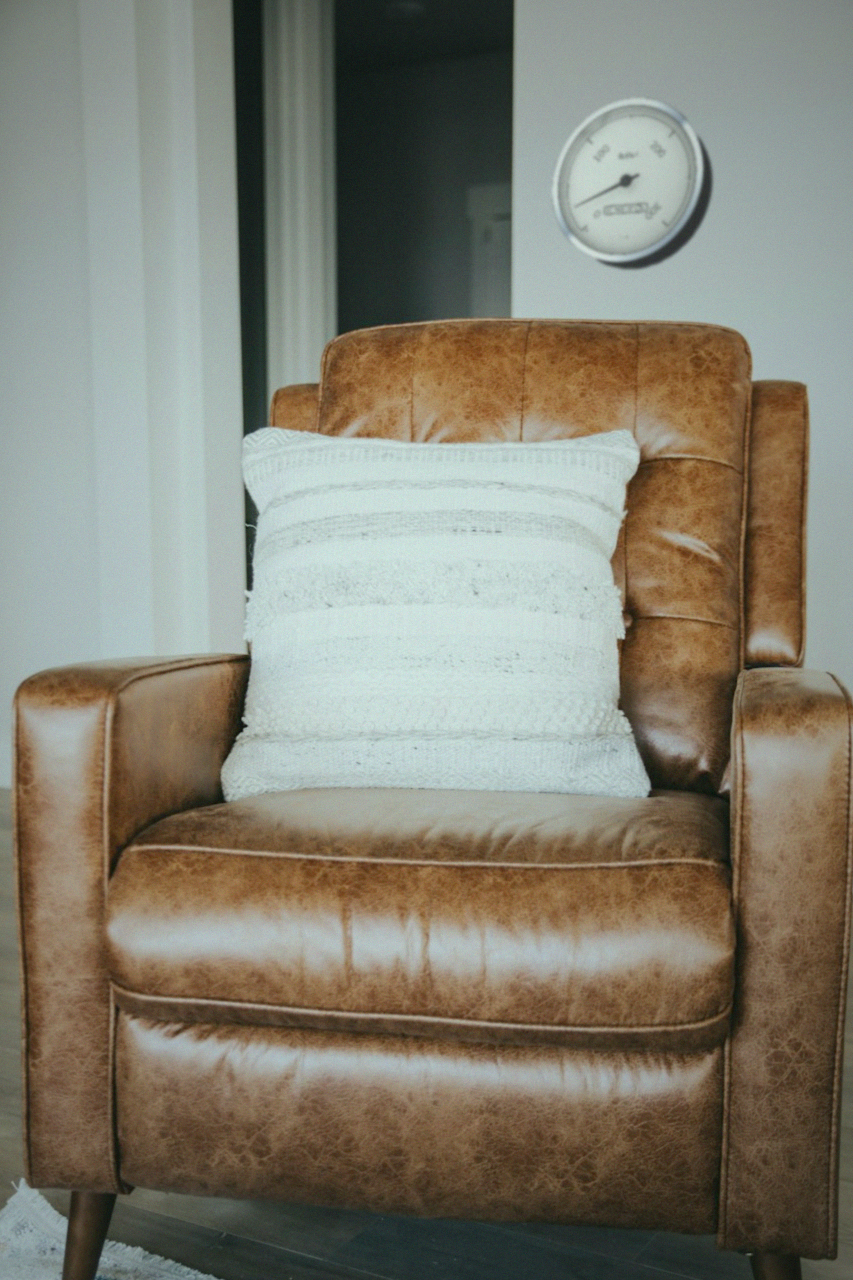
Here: 25 psi
